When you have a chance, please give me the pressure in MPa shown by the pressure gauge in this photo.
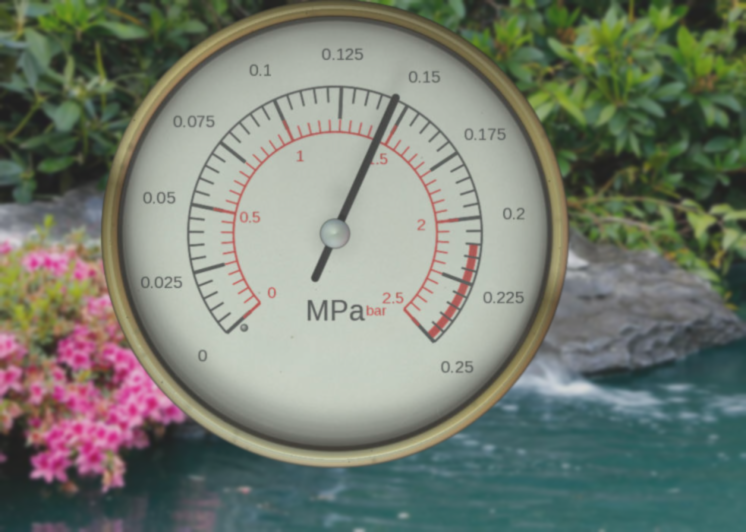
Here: 0.145 MPa
